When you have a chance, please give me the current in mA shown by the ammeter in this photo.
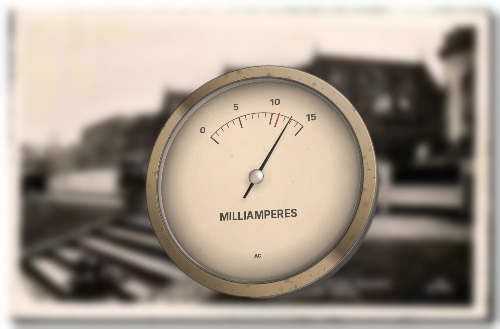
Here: 13 mA
